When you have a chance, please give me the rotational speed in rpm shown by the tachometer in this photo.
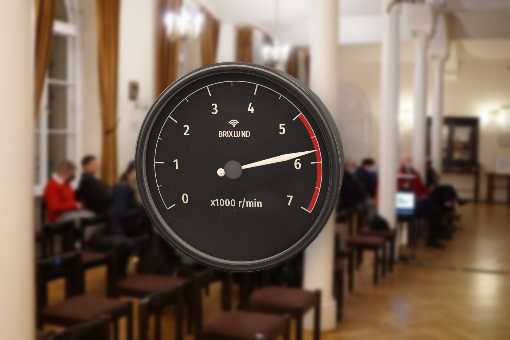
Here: 5750 rpm
